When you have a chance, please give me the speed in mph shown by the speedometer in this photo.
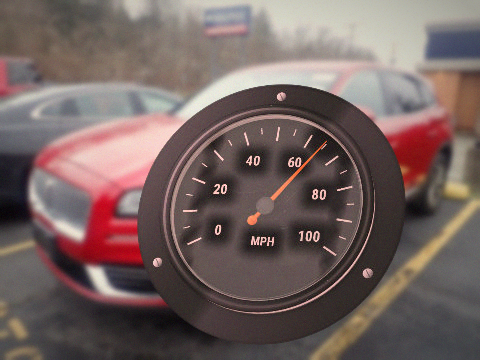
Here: 65 mph
